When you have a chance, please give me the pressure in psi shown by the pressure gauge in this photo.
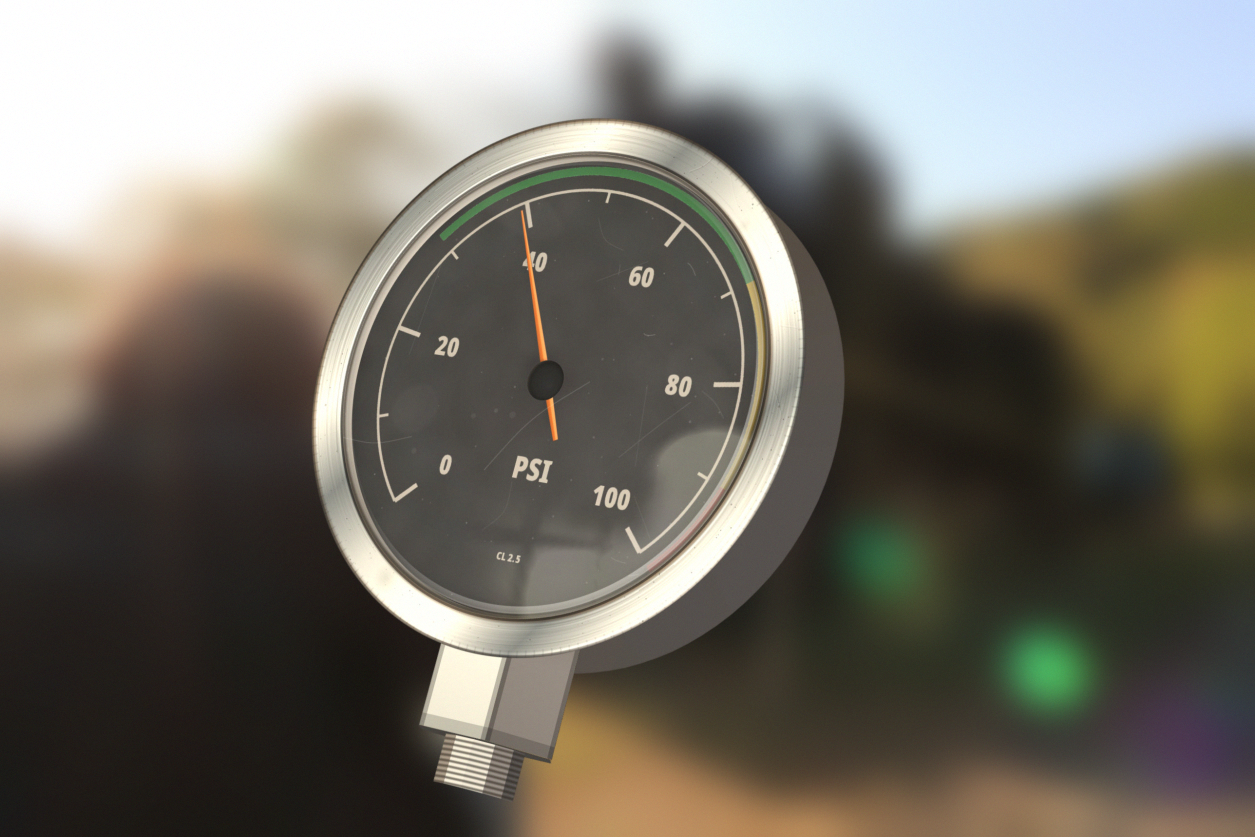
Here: 40 psi
